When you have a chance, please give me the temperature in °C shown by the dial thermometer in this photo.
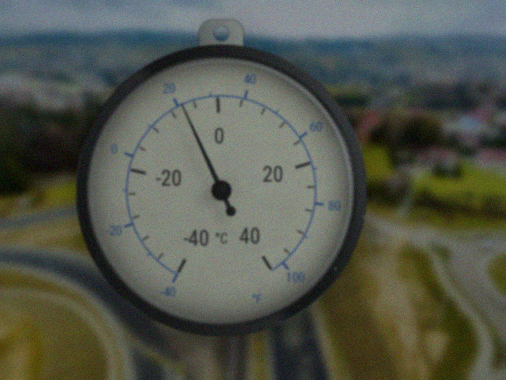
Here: -6 °C
